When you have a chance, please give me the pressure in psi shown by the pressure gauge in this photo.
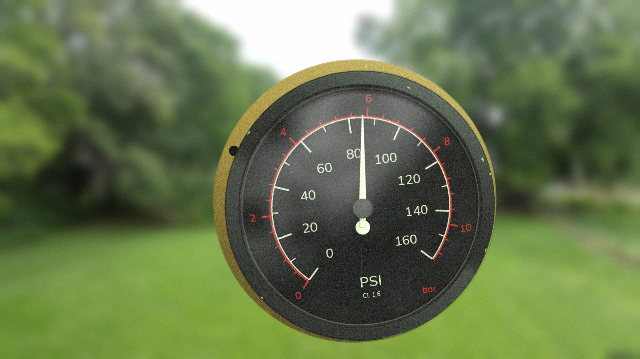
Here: 85 psi
